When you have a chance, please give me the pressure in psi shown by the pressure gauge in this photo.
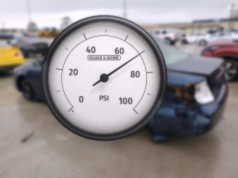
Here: 70 psi
